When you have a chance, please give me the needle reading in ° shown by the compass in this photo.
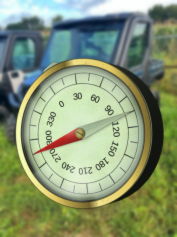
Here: 285 °
